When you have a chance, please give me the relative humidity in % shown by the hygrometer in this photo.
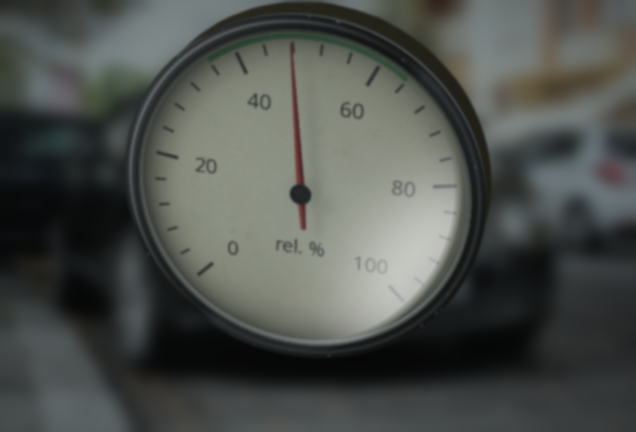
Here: 48 %
